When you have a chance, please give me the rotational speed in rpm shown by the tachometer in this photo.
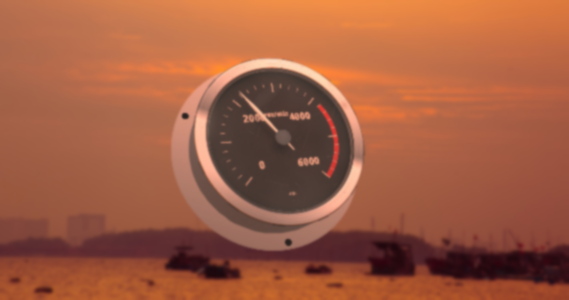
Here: 2200 rpm
